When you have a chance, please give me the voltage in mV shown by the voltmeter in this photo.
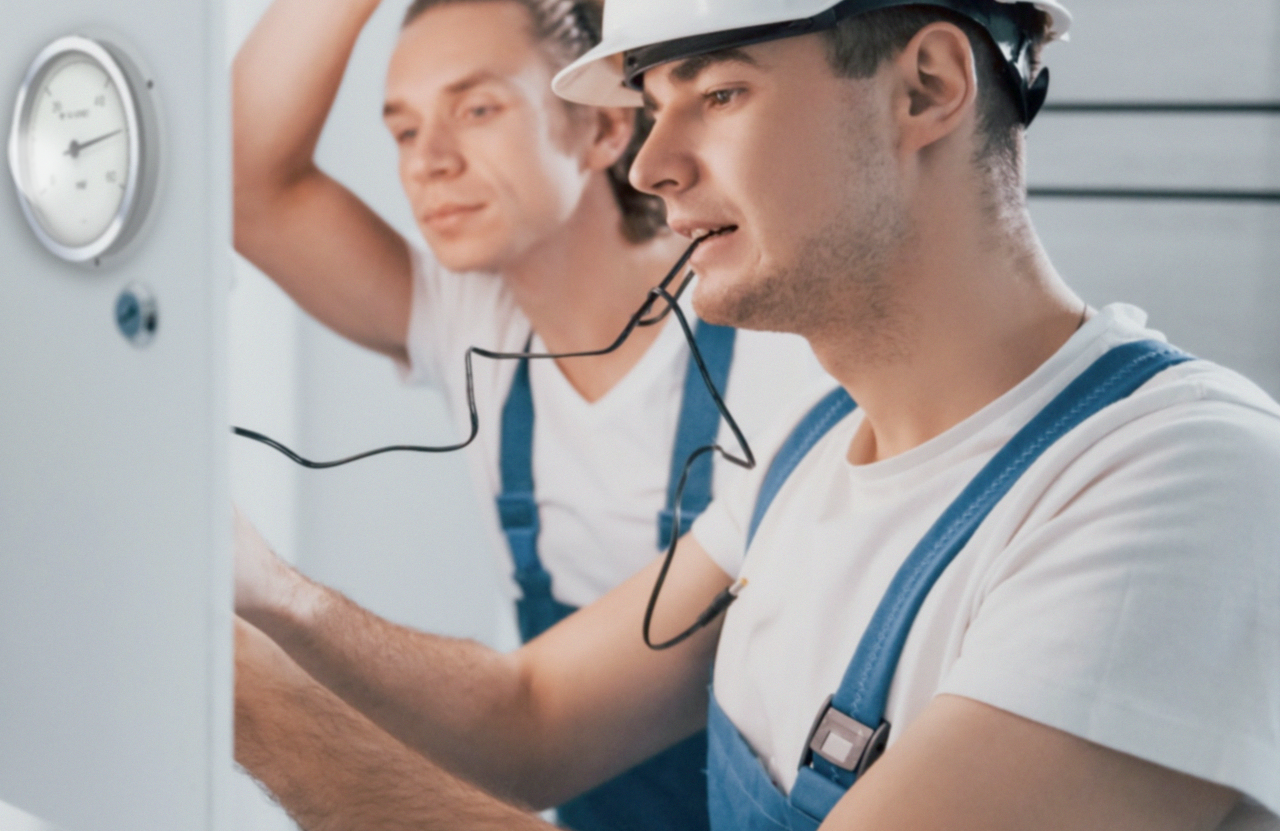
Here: 50 mV
